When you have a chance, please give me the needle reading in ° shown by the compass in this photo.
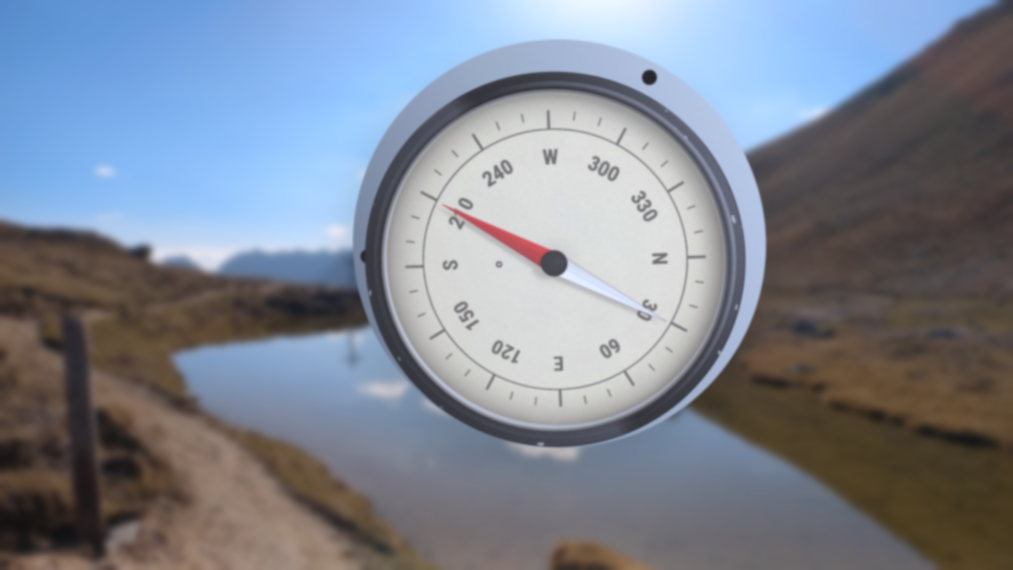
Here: 210 °
